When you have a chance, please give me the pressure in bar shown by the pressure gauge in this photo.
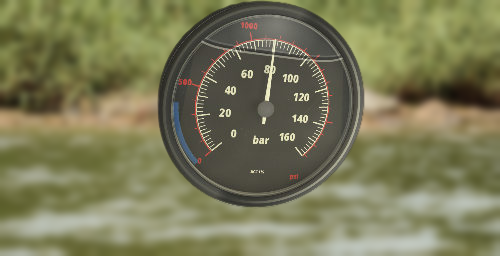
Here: 80 bar
